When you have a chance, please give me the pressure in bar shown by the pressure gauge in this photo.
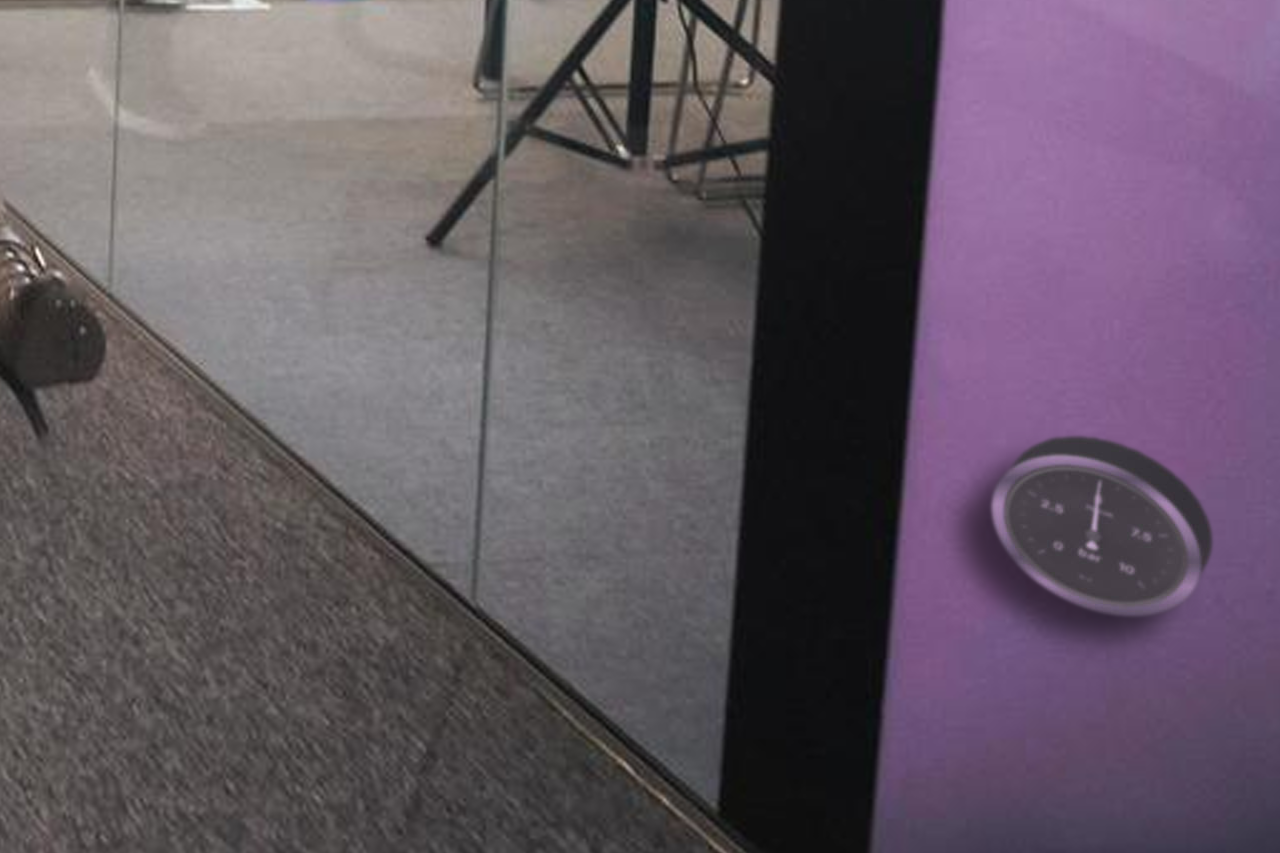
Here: 5 bar
